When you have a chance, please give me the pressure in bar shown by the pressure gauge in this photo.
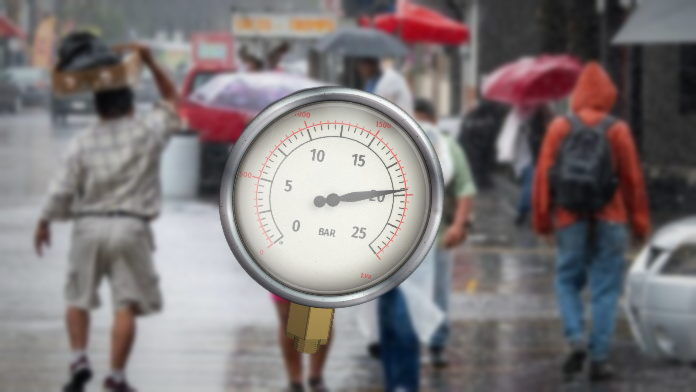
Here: 19.5 bar
